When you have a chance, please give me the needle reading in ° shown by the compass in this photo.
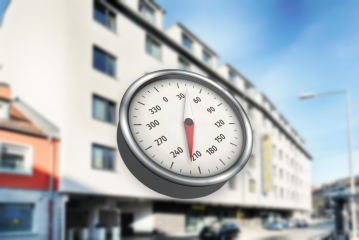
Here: 220 °
